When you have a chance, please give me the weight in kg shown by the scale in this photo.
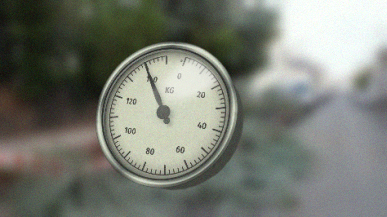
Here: 140 kg
